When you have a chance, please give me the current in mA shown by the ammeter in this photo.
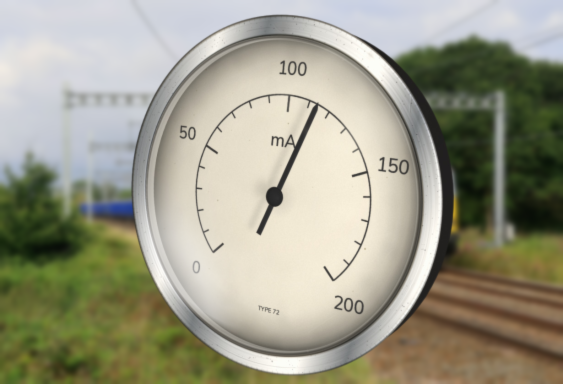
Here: 115 mA
